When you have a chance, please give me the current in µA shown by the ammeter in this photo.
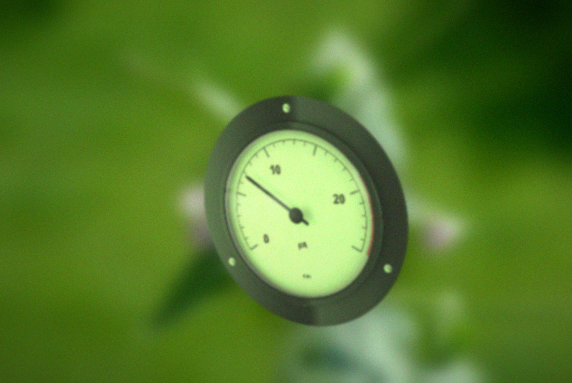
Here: 7 µA
